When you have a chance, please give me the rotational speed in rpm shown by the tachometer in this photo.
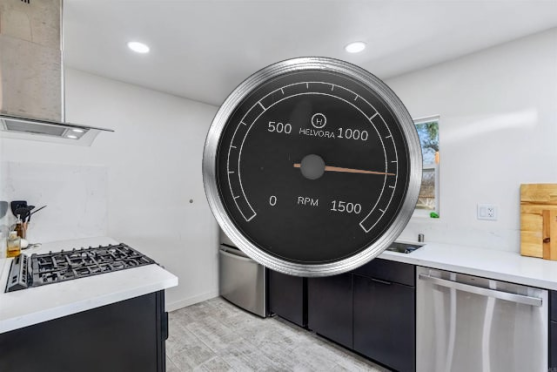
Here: 1250 rpm
